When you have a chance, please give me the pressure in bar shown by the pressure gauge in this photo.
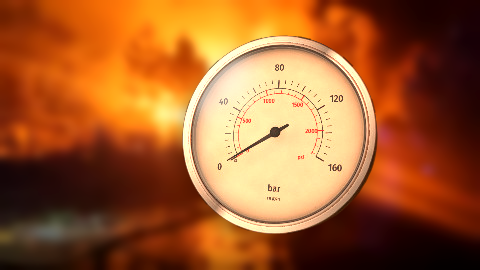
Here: 0 bar
